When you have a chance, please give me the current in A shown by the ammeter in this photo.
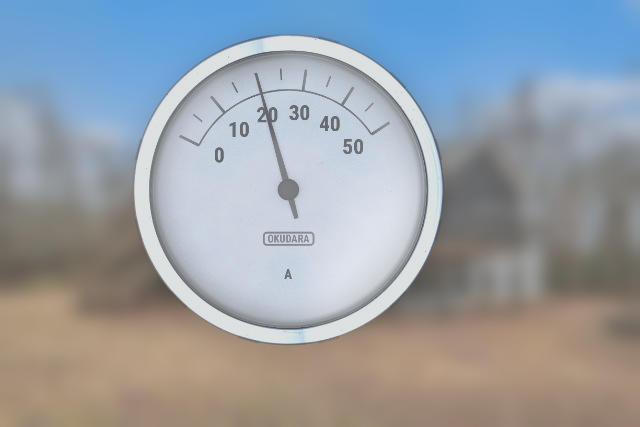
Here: 20 A
